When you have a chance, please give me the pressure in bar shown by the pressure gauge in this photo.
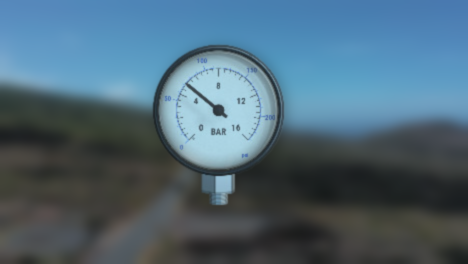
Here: 5 bar
